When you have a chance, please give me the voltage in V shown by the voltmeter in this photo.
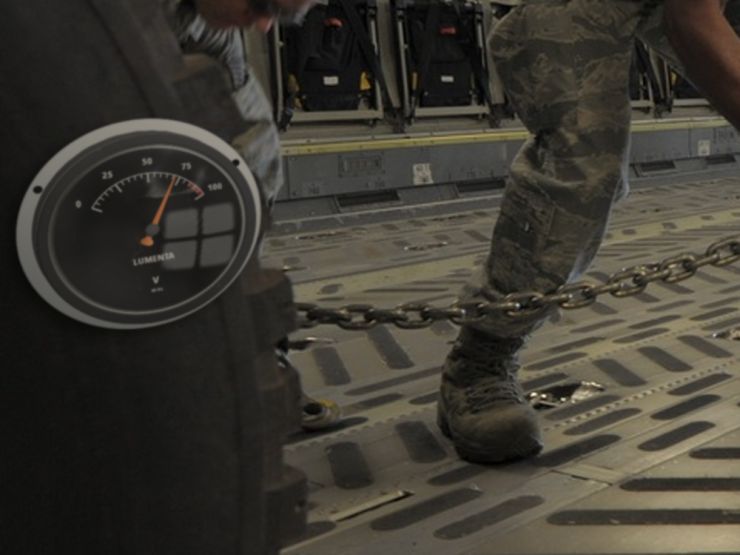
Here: 70 V
